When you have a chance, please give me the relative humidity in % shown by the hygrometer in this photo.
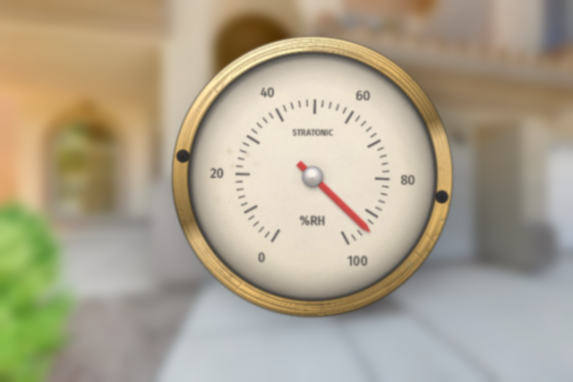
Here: 94 %
